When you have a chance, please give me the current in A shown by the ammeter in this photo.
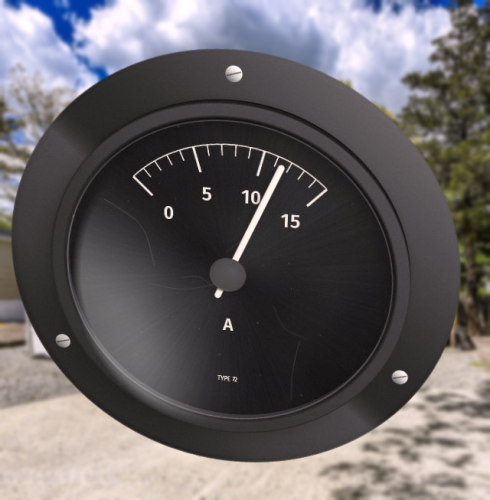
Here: 11.5 A
